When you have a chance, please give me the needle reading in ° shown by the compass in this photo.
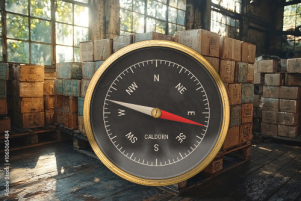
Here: 105 °
